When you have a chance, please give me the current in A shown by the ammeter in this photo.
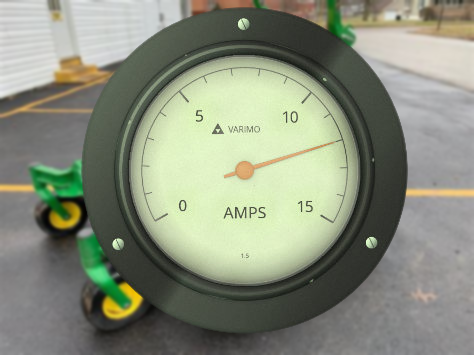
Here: 12 A
